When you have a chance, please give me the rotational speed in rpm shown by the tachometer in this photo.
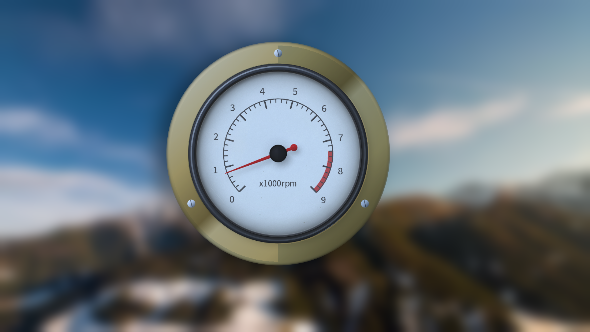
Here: 800 rpm
